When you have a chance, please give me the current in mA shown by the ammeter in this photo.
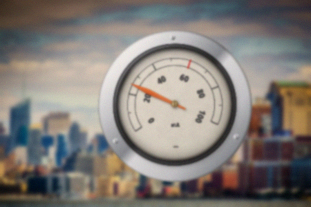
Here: 25 mA
